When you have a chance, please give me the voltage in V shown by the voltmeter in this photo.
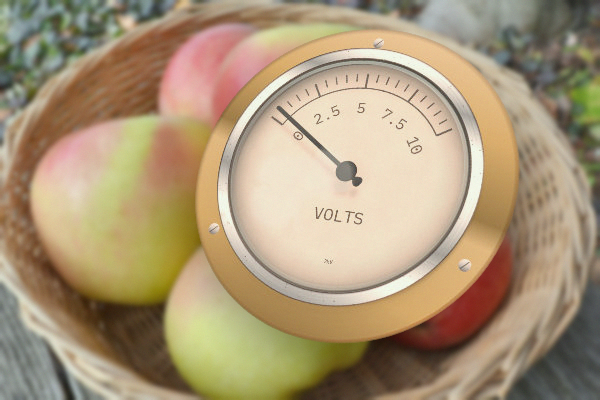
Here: 0.5 V
